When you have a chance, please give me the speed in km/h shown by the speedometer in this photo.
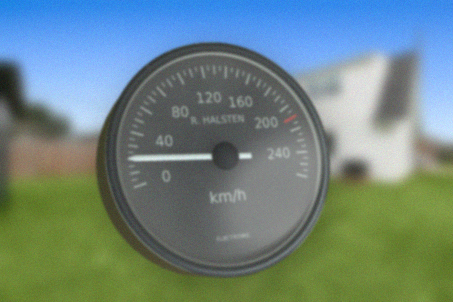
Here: 20 km/h
